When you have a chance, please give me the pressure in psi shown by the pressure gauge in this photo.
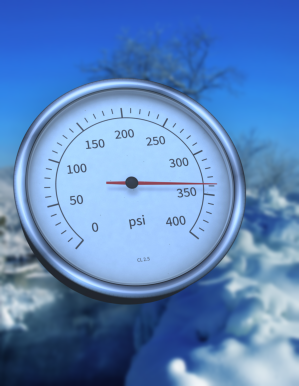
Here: 340 psi
